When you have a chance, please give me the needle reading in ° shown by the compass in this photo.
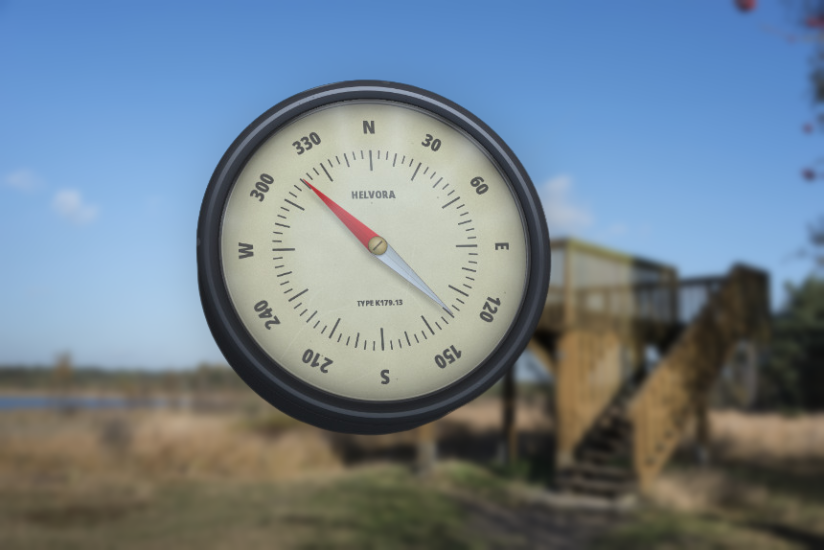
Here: 315 °
